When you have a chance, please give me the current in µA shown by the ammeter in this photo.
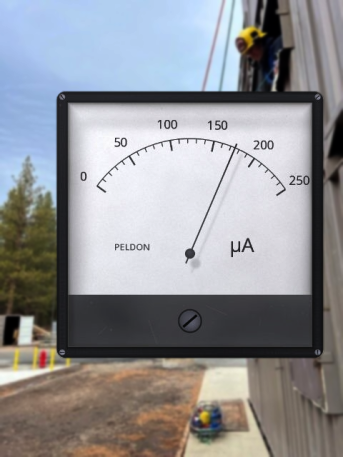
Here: 175 µA
